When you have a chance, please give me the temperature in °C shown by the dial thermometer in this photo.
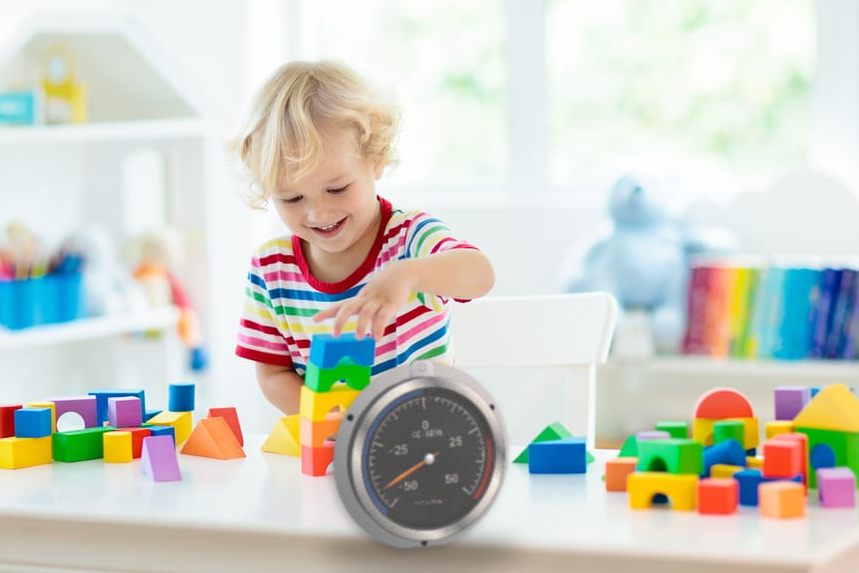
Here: -42.5 °C
